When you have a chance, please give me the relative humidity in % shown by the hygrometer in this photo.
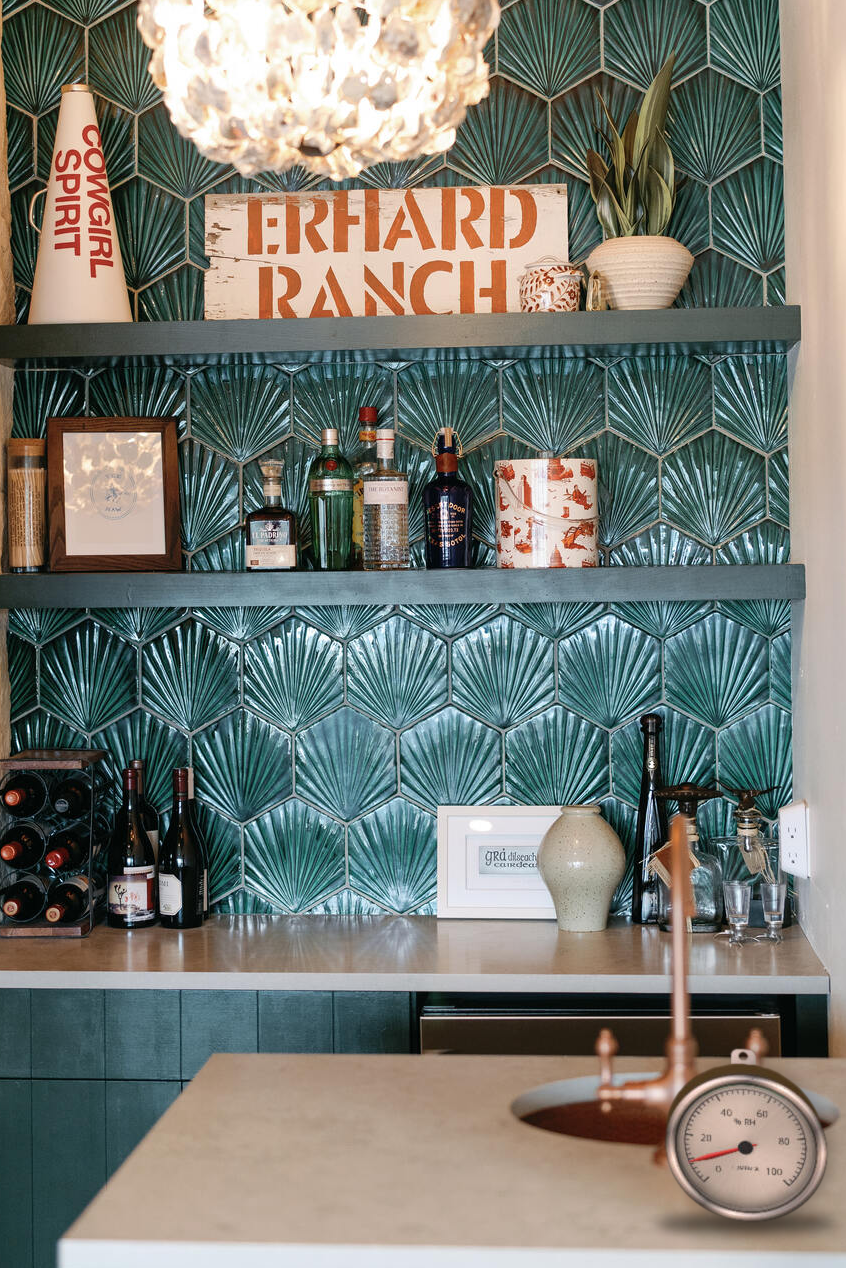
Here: 10 %
